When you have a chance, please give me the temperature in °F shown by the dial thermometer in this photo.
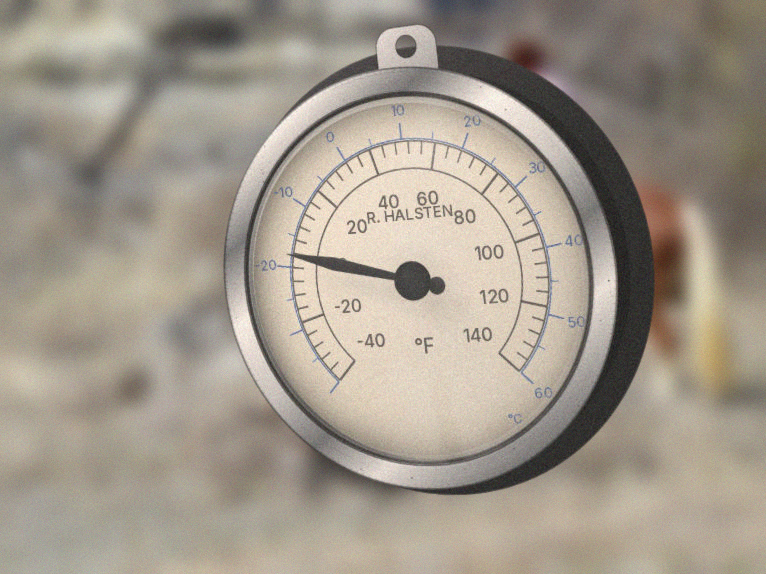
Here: 0 °F
